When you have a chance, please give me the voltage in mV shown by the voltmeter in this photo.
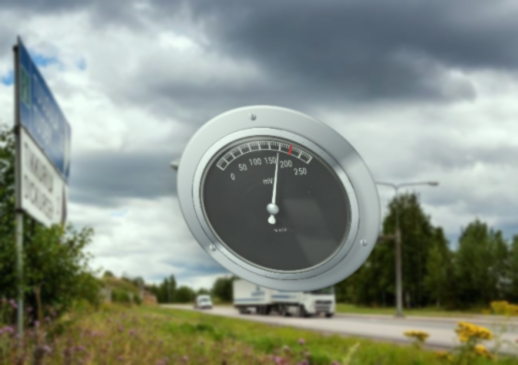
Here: 175 mV
